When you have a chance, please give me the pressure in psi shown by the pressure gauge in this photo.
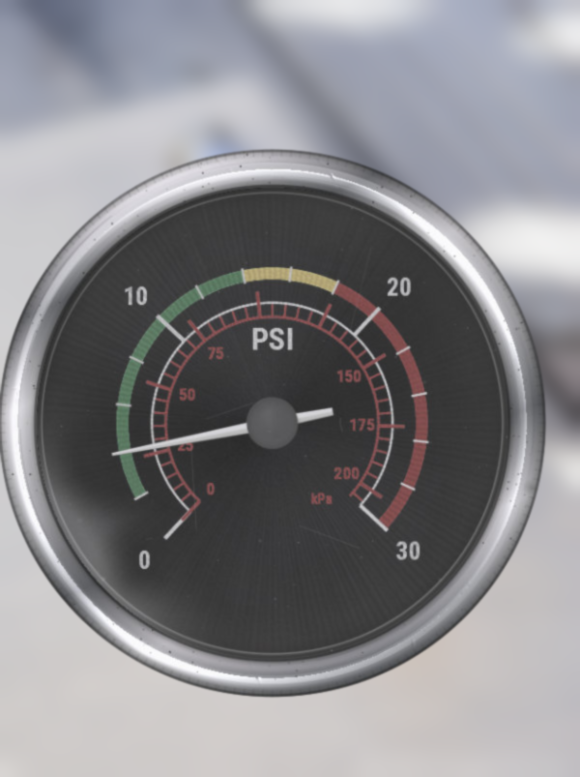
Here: 4 psi
